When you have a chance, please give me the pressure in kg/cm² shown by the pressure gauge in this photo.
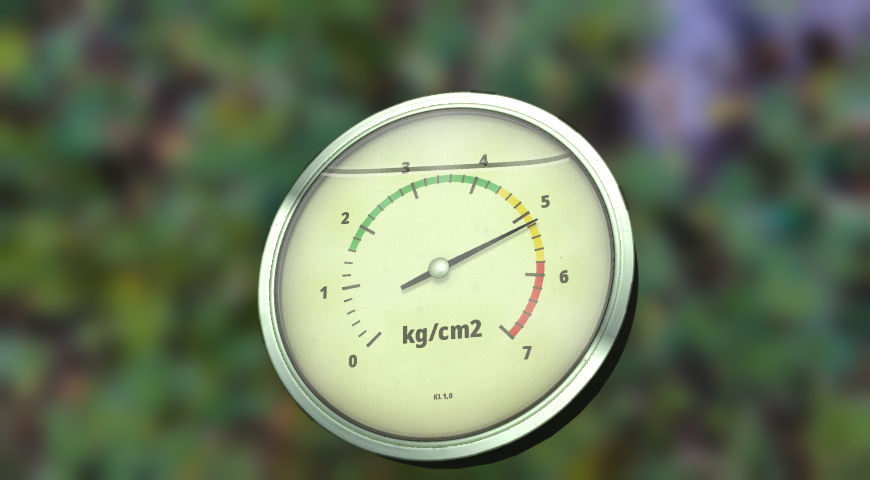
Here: 5.2 kg/cm²
